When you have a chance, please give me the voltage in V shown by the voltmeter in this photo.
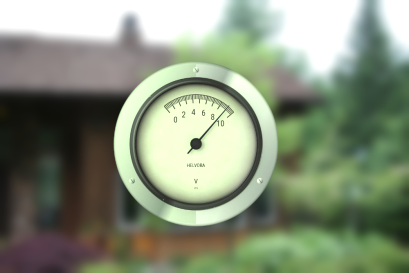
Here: 9 V
